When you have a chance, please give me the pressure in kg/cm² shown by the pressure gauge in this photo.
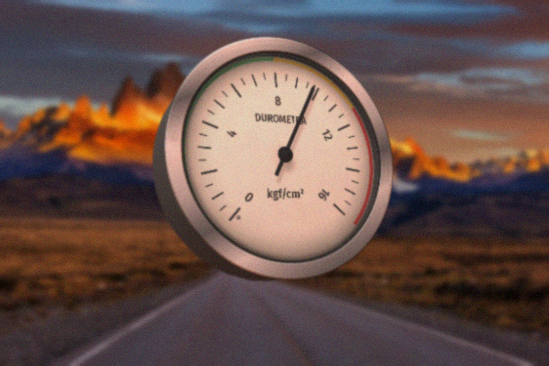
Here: 9.75 kg/cm²
